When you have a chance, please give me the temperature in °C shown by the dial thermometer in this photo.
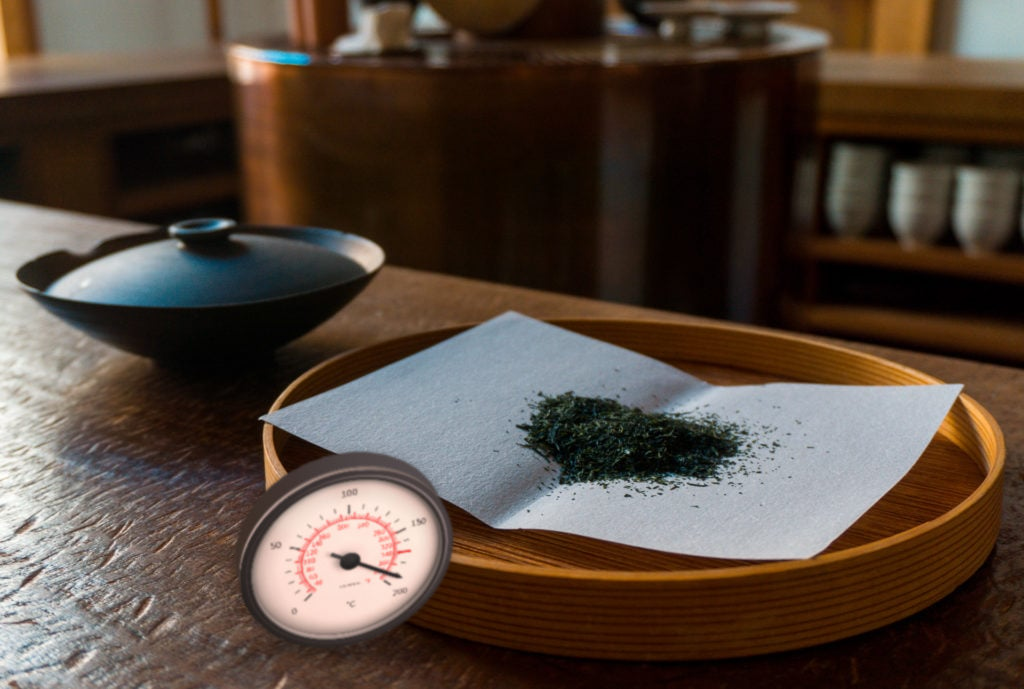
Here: 190 °C
